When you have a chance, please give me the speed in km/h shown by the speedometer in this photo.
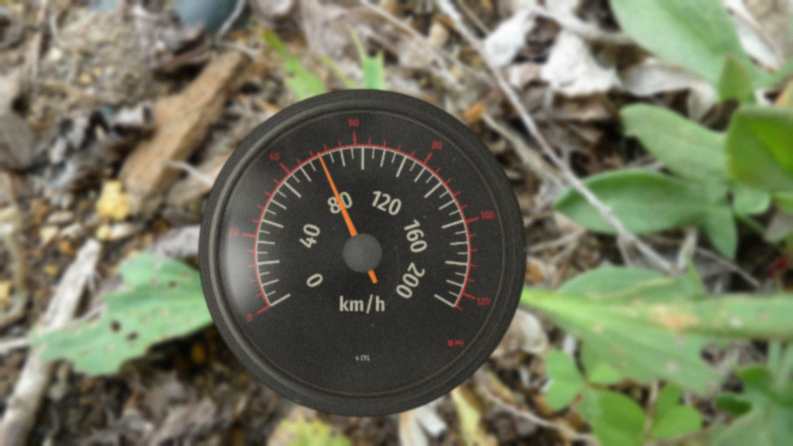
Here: 80 km/h
